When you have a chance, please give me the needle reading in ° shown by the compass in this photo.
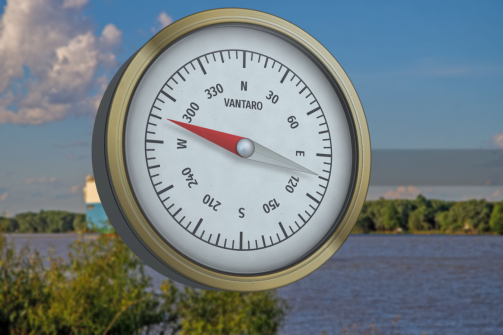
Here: 285 °
